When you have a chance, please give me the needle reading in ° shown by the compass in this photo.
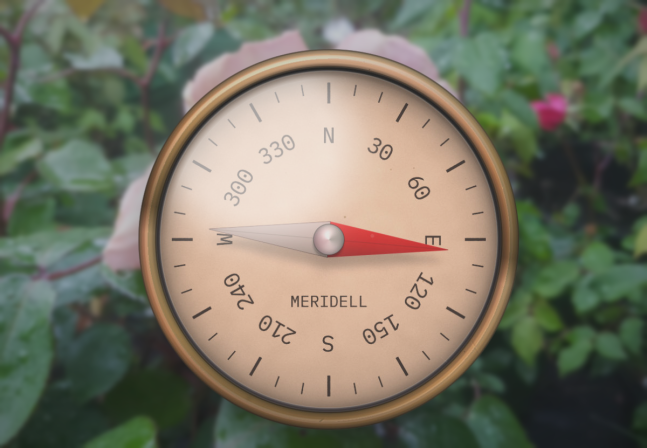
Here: 95 °
